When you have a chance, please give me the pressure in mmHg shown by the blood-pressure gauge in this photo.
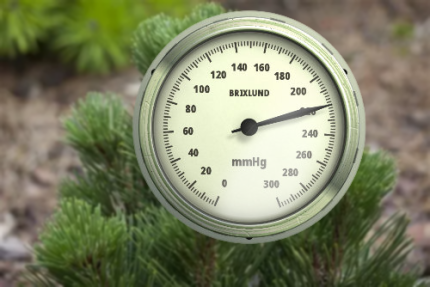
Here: 220 mmHg
